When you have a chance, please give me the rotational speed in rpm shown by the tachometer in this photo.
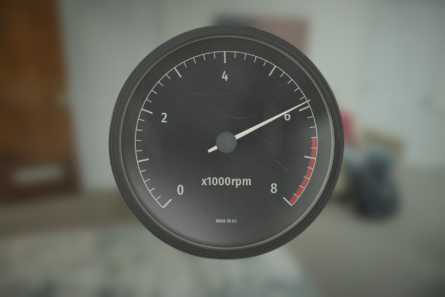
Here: 5900 rpm
